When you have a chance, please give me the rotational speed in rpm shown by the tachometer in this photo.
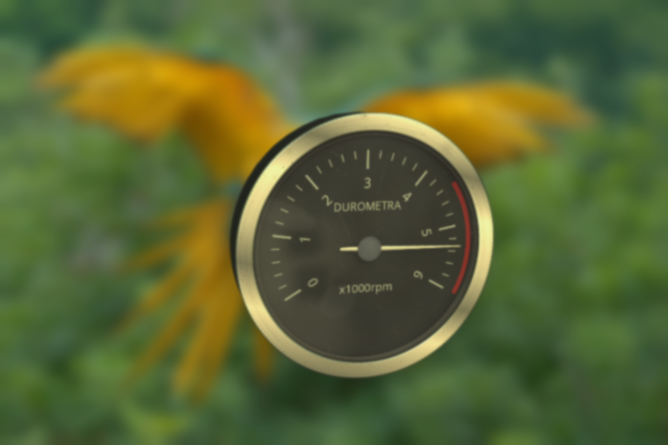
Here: 5300 rpm
